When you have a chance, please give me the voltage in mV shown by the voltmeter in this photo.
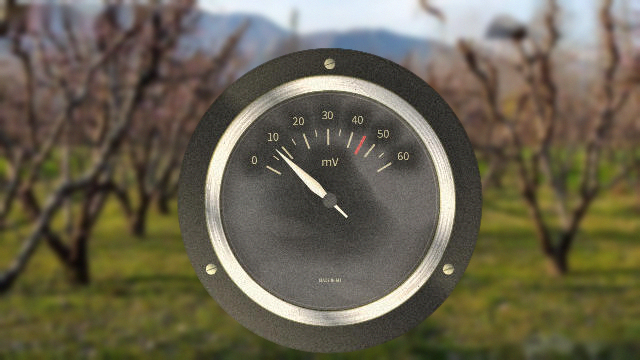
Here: 7.5 mV
